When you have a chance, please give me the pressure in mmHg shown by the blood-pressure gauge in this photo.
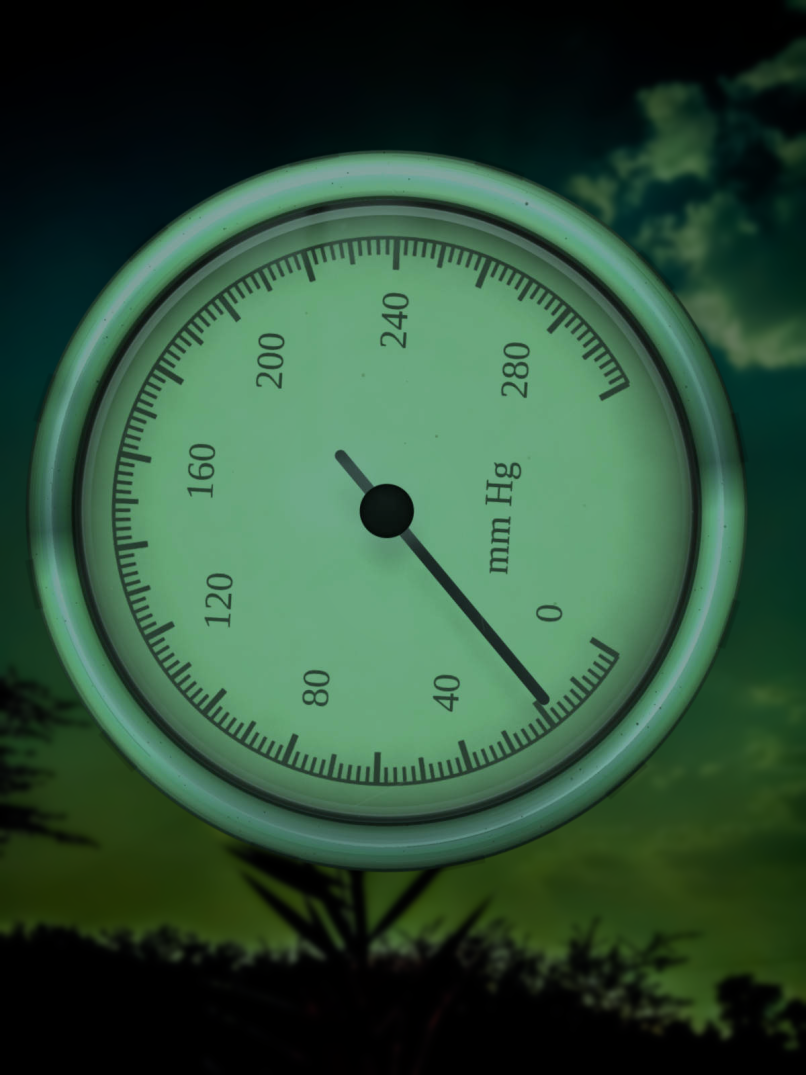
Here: 18 mmHg
